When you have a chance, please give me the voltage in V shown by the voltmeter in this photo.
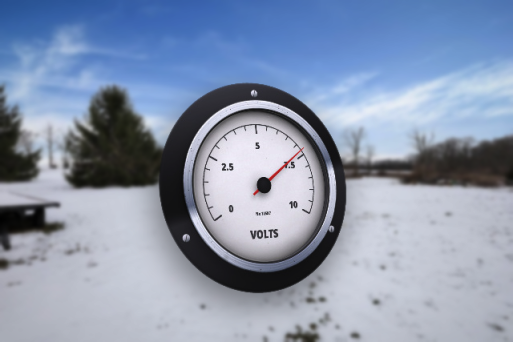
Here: 7.25 V
